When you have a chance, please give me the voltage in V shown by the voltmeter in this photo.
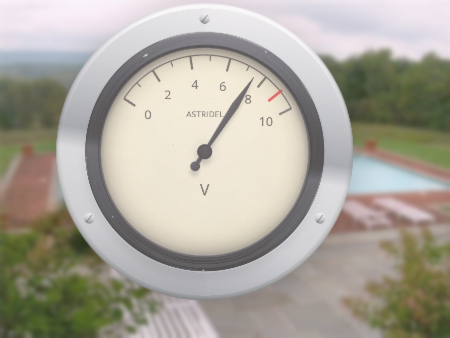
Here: 7.5 V
